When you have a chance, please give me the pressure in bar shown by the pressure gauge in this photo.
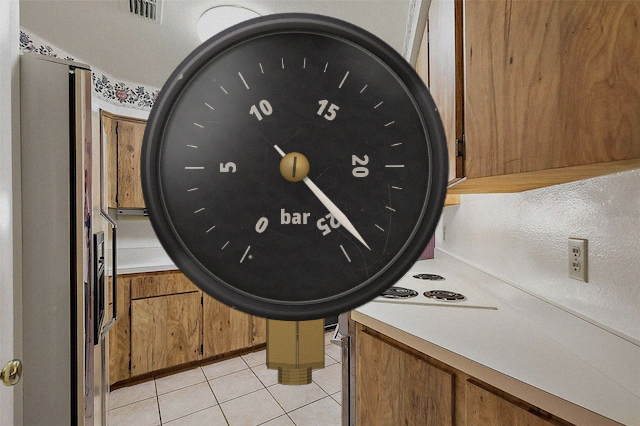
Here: 24 bar
